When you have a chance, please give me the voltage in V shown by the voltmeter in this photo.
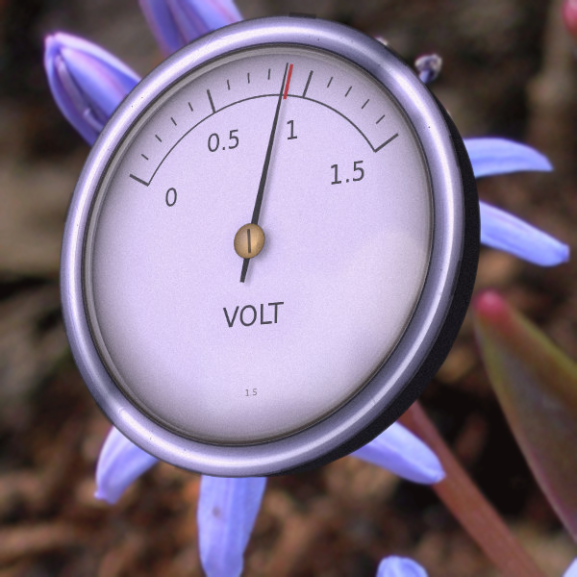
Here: 0.9 V
